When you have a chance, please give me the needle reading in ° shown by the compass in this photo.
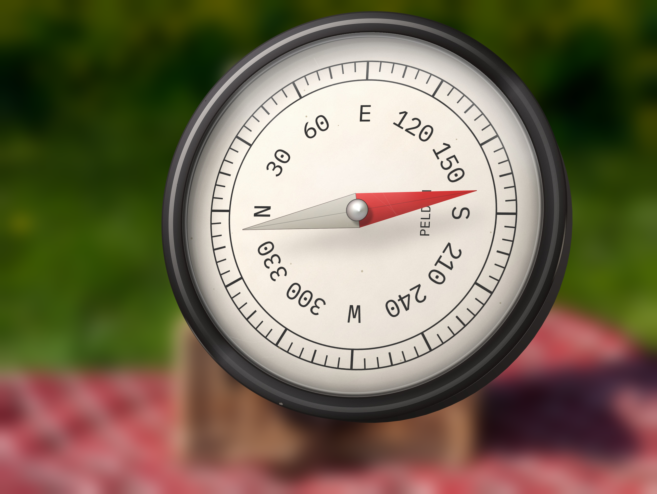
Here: 170 °
